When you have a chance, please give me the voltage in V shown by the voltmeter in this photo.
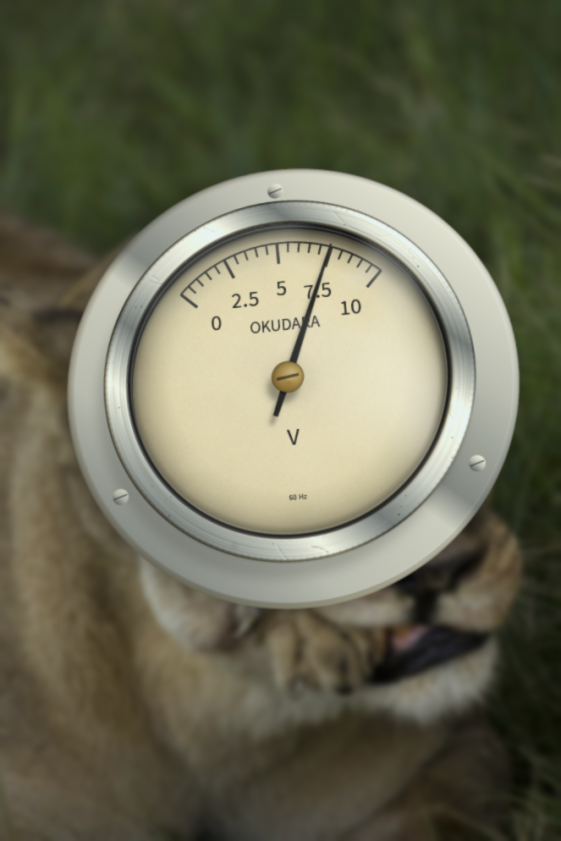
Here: 7.5 V
